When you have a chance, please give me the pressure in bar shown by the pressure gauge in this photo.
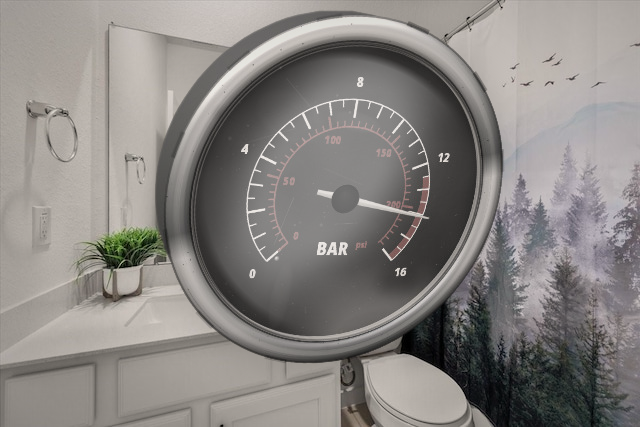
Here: 14 bar
